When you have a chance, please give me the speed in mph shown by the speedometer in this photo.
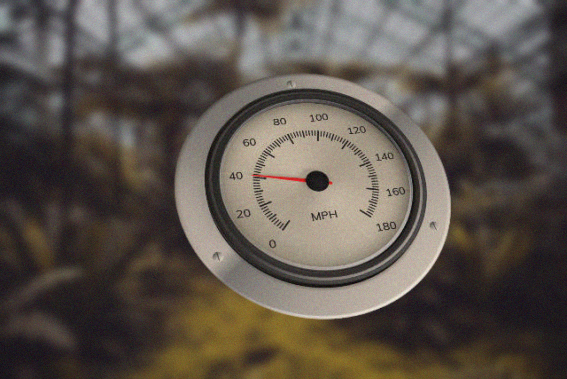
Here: 40 mph
